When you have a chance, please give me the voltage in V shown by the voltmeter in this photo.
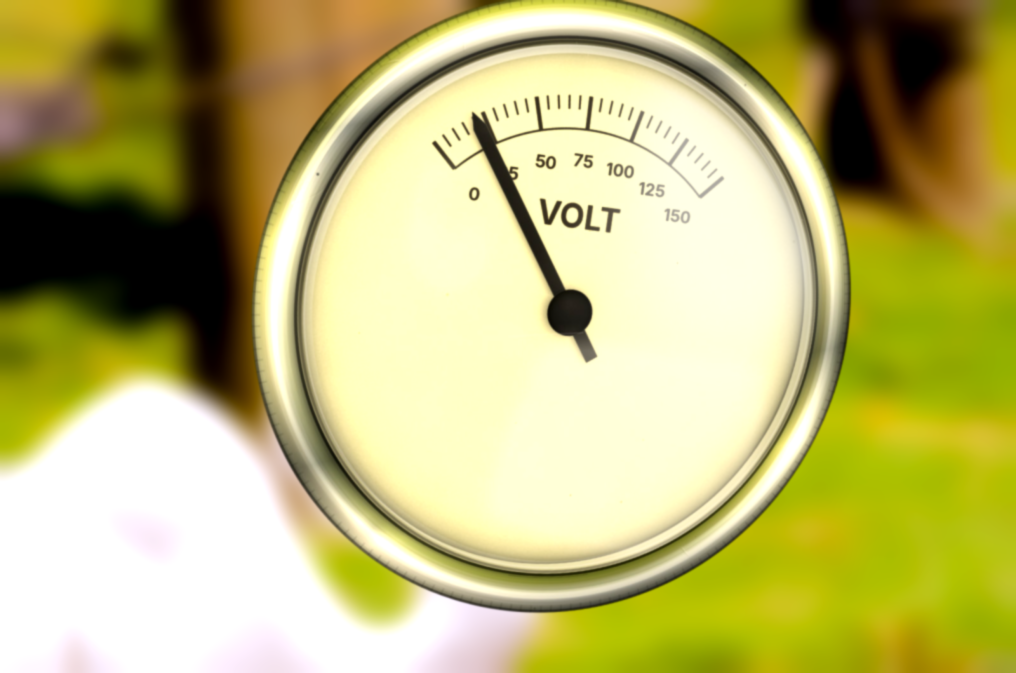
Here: 20 V
